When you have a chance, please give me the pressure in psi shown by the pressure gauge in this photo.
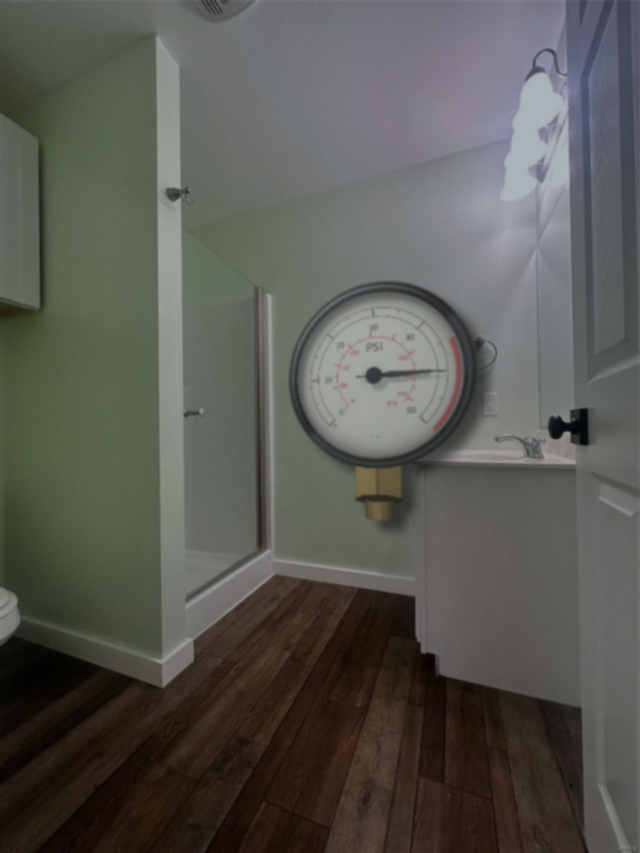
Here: 50 psi
